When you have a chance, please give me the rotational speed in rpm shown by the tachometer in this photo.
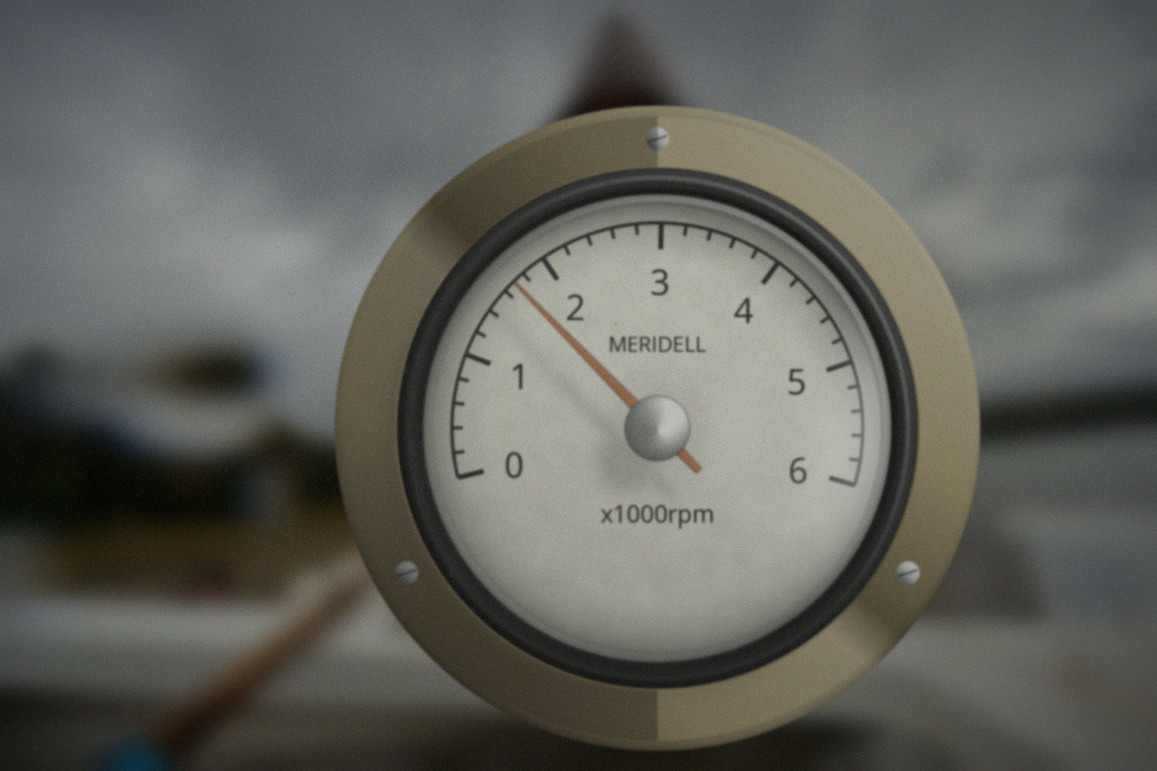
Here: 1700 rpm
